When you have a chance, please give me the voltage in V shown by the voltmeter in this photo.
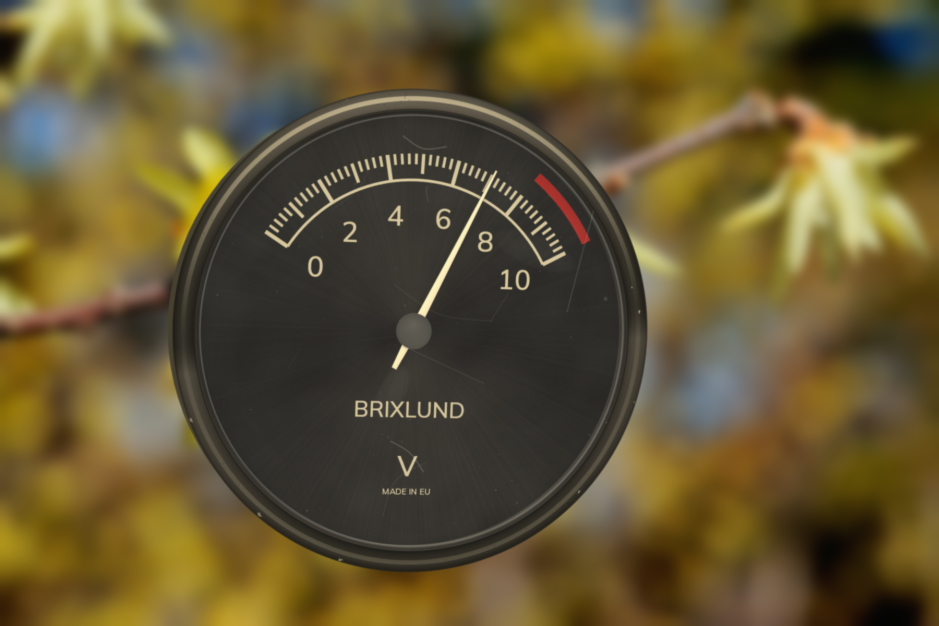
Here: 7 V
